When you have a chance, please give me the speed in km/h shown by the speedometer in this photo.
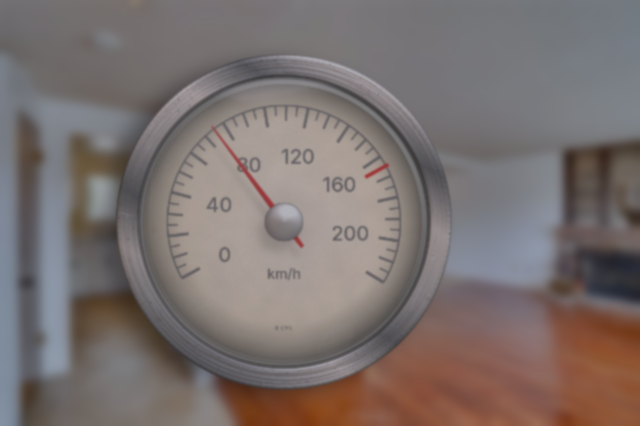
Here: 75 km/h
